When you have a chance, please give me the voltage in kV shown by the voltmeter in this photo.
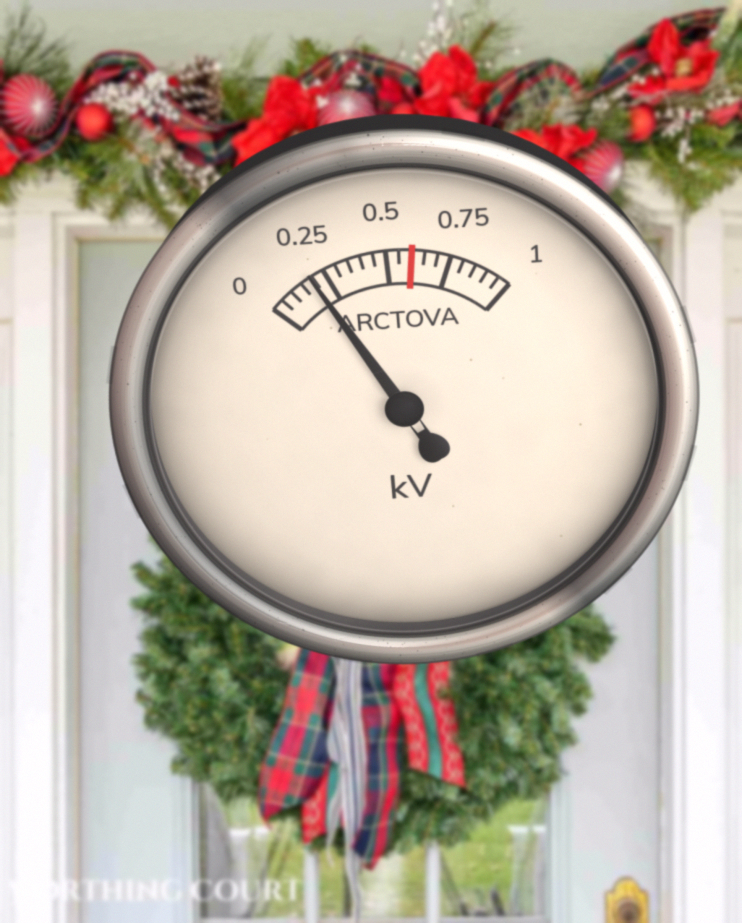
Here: 0.2 kV
